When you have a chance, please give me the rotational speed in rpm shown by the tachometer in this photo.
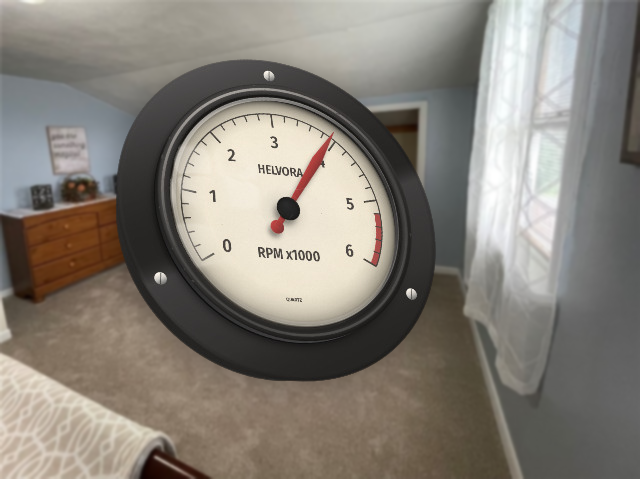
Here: 3900 rpm
